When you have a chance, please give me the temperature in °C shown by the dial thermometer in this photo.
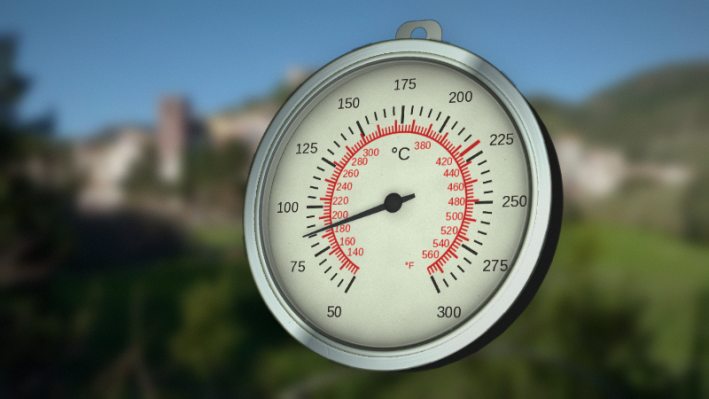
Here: 85 °C
